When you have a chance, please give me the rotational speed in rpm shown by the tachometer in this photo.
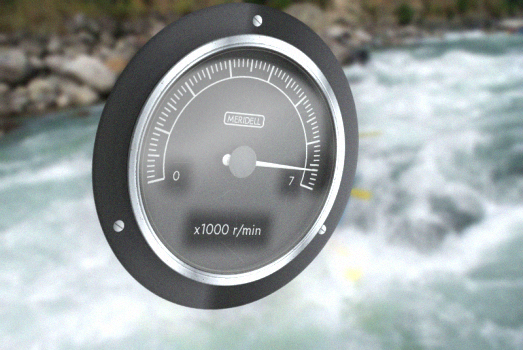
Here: 6600 rpm
